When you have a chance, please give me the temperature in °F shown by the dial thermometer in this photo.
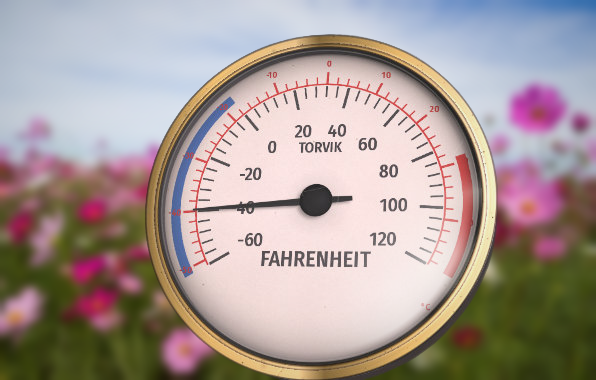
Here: -40 °F
